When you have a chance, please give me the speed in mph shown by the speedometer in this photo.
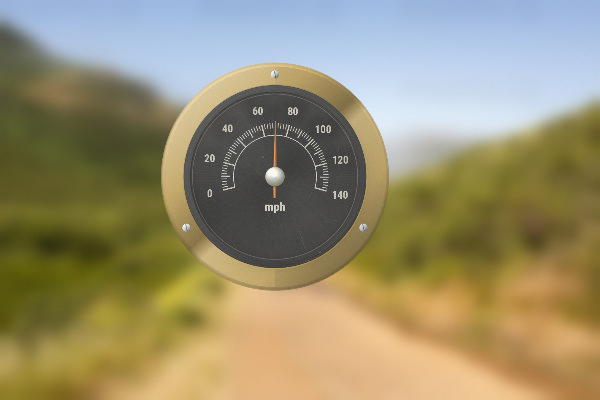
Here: 70 mph
